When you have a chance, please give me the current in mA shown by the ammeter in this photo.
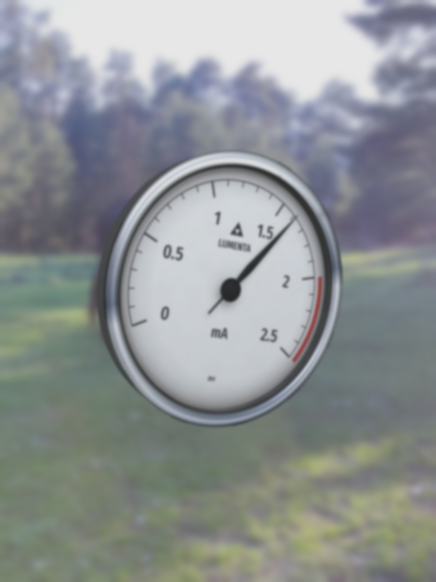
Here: 1.6 mA
